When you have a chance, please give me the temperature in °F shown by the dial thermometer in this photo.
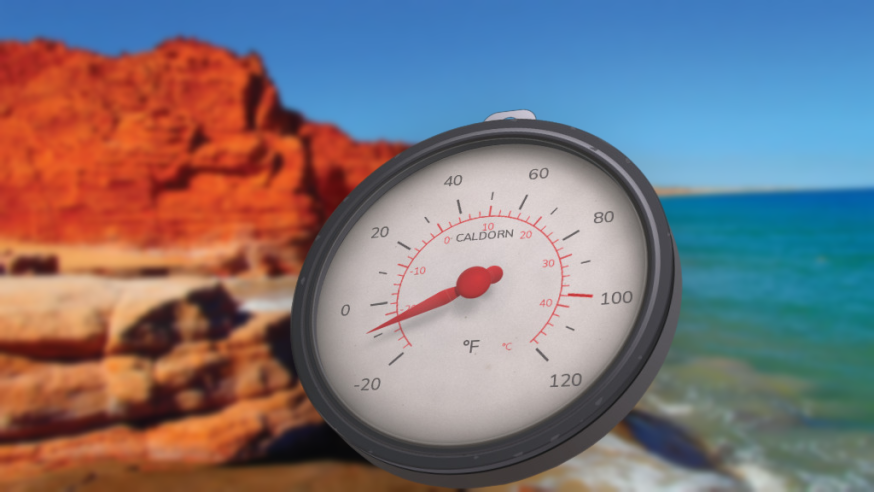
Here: -10 °F
